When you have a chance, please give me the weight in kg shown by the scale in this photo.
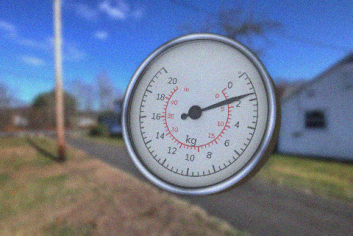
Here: 1.6 kg
